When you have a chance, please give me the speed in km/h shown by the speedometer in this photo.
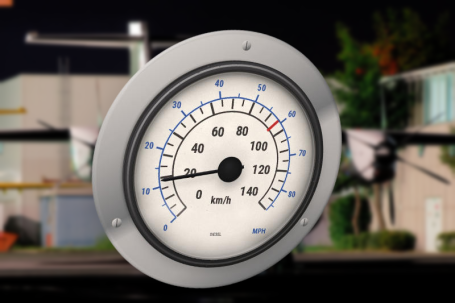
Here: 20 km/h
